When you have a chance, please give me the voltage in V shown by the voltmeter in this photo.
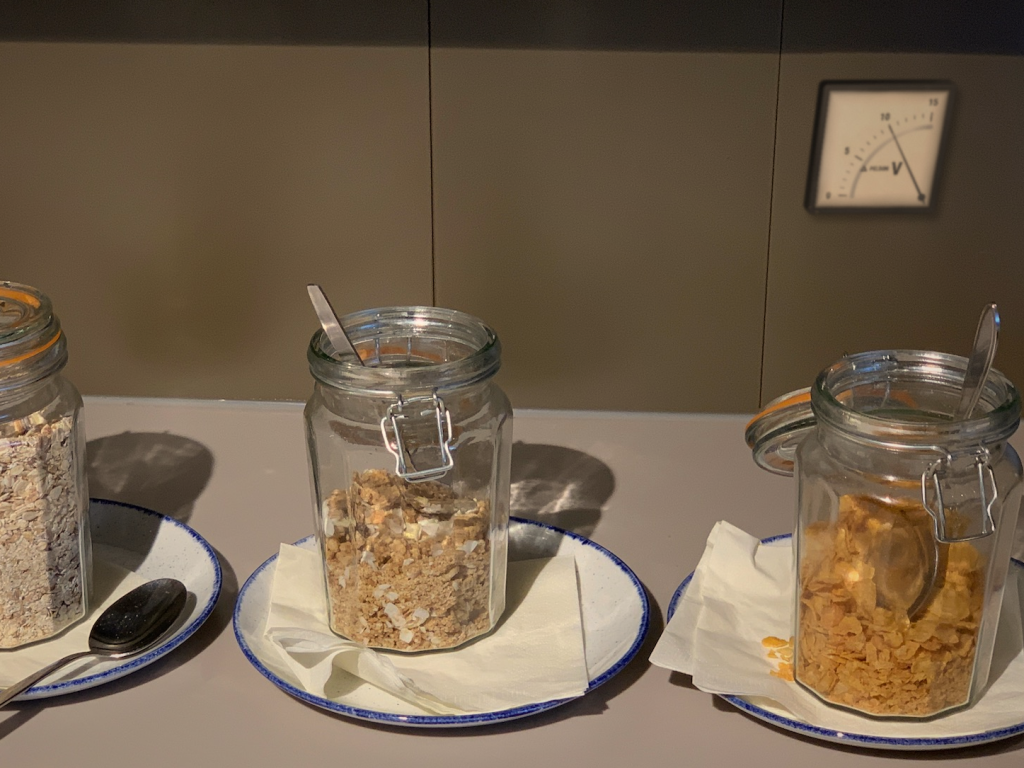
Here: 10 V
